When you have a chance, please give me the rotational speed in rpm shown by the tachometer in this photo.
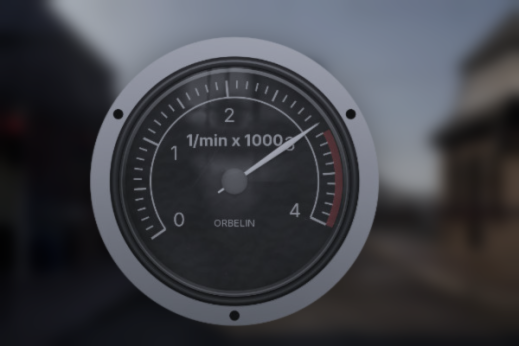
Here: 3000 rpm
